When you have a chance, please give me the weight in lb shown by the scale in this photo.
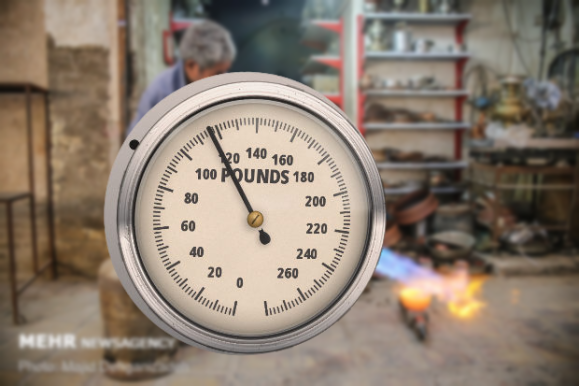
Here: 116 lb
